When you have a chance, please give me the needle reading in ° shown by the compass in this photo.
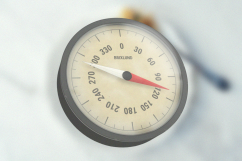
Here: 110 °
